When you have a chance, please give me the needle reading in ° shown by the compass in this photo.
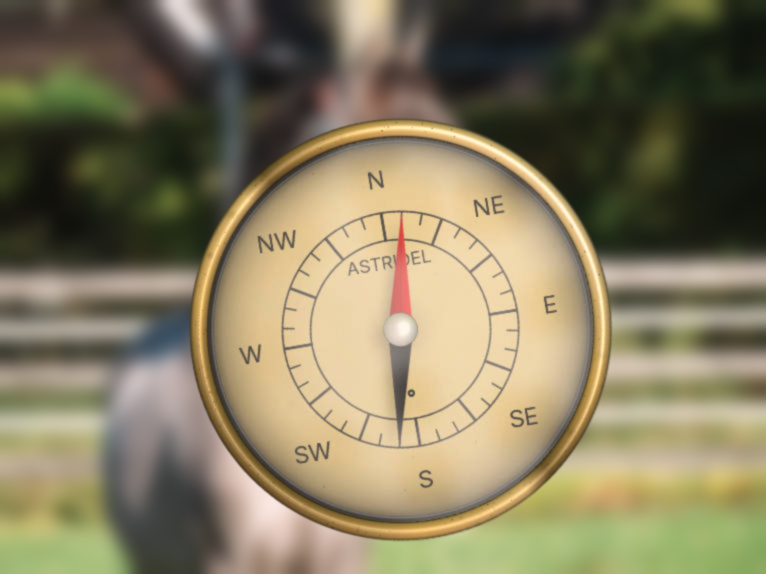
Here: 10 °
